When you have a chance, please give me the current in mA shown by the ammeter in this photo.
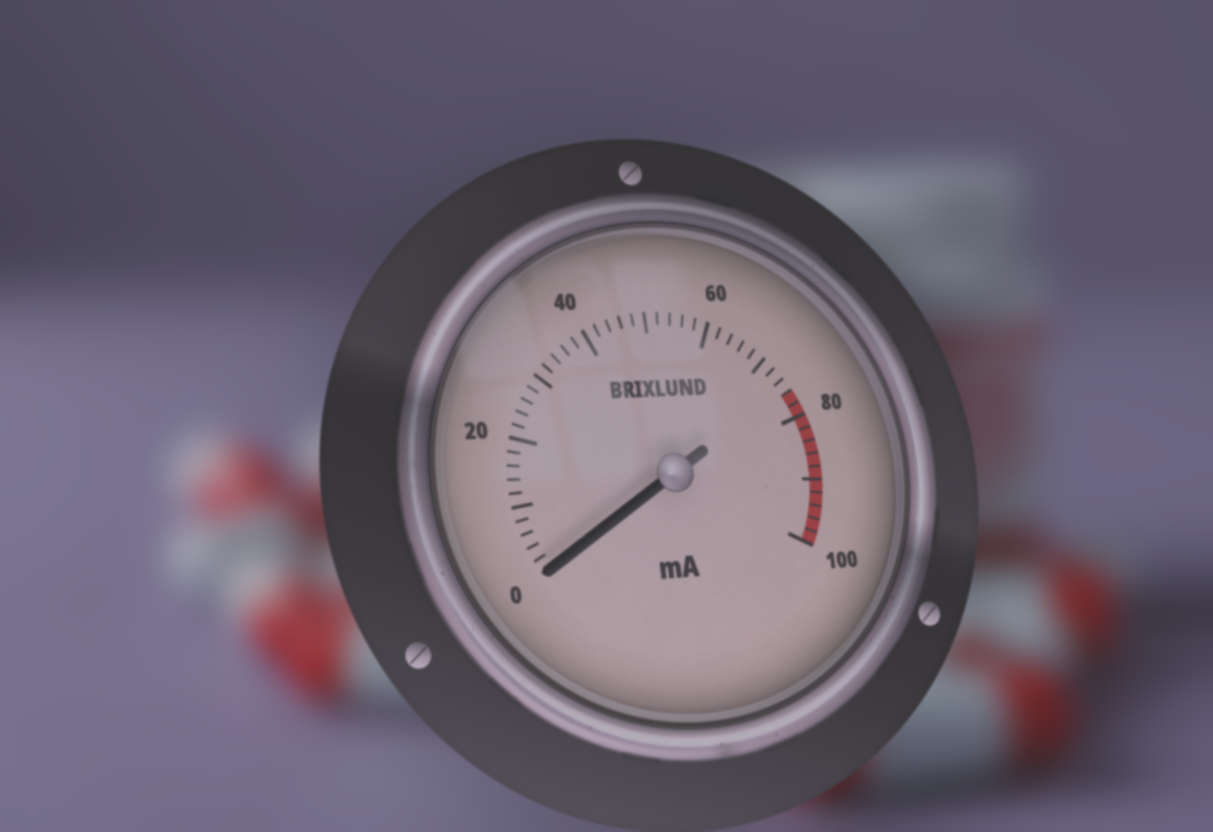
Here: 0 mA
